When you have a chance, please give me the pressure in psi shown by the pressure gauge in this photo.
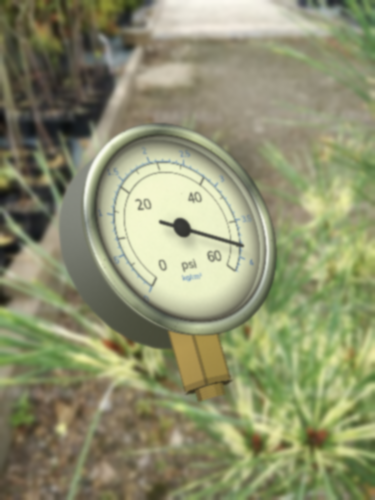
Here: 55 psi
